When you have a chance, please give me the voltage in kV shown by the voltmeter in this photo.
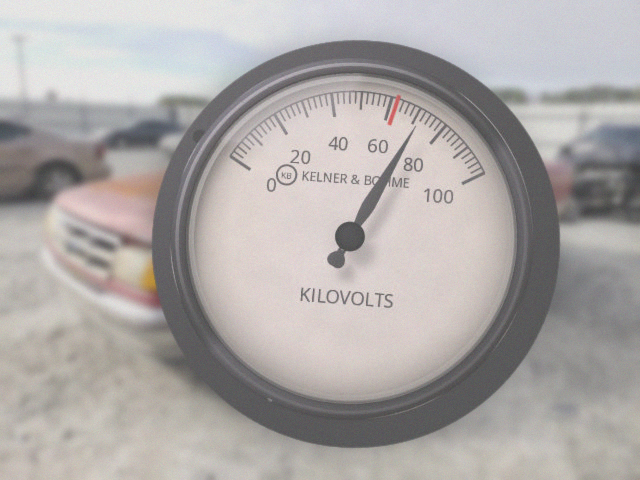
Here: 72 kV
